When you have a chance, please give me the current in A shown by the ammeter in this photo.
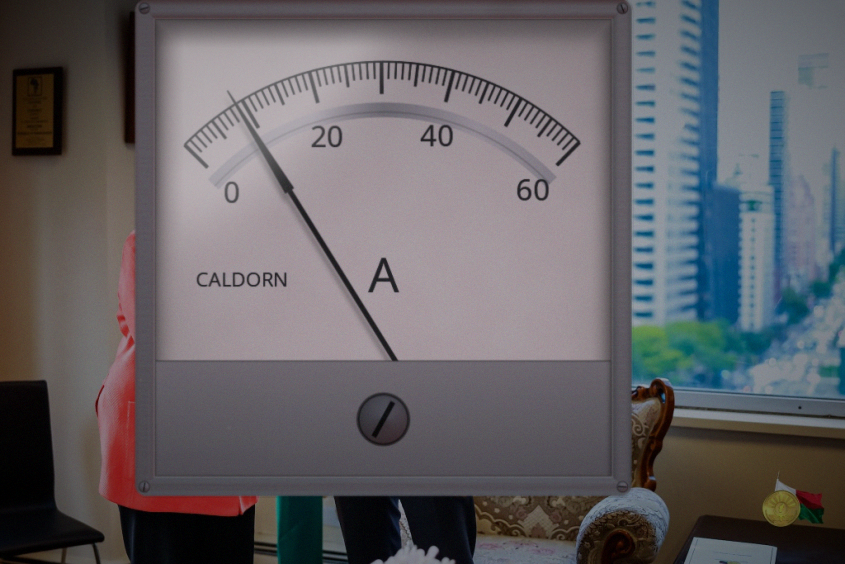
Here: 9 A
